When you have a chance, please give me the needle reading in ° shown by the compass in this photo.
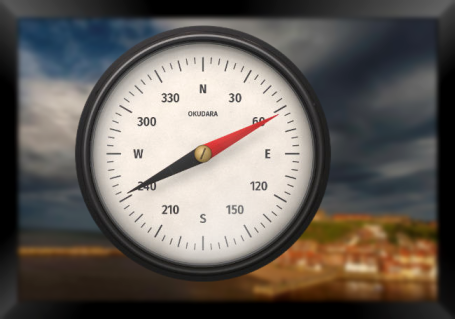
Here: 62.5 °
